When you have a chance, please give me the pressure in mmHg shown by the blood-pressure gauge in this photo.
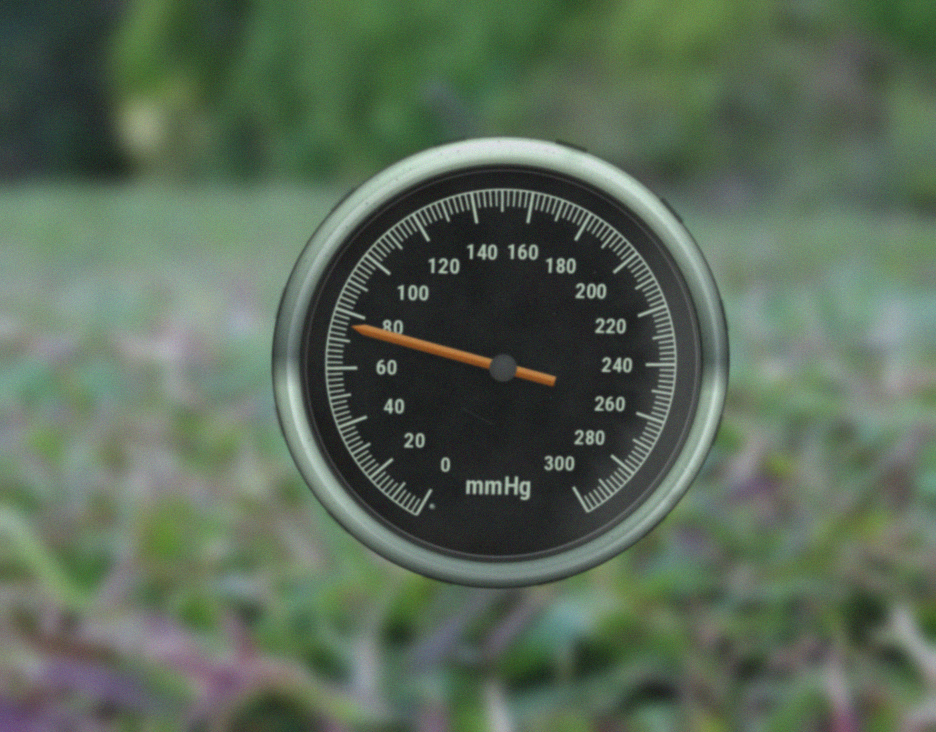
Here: 76 mmHg
